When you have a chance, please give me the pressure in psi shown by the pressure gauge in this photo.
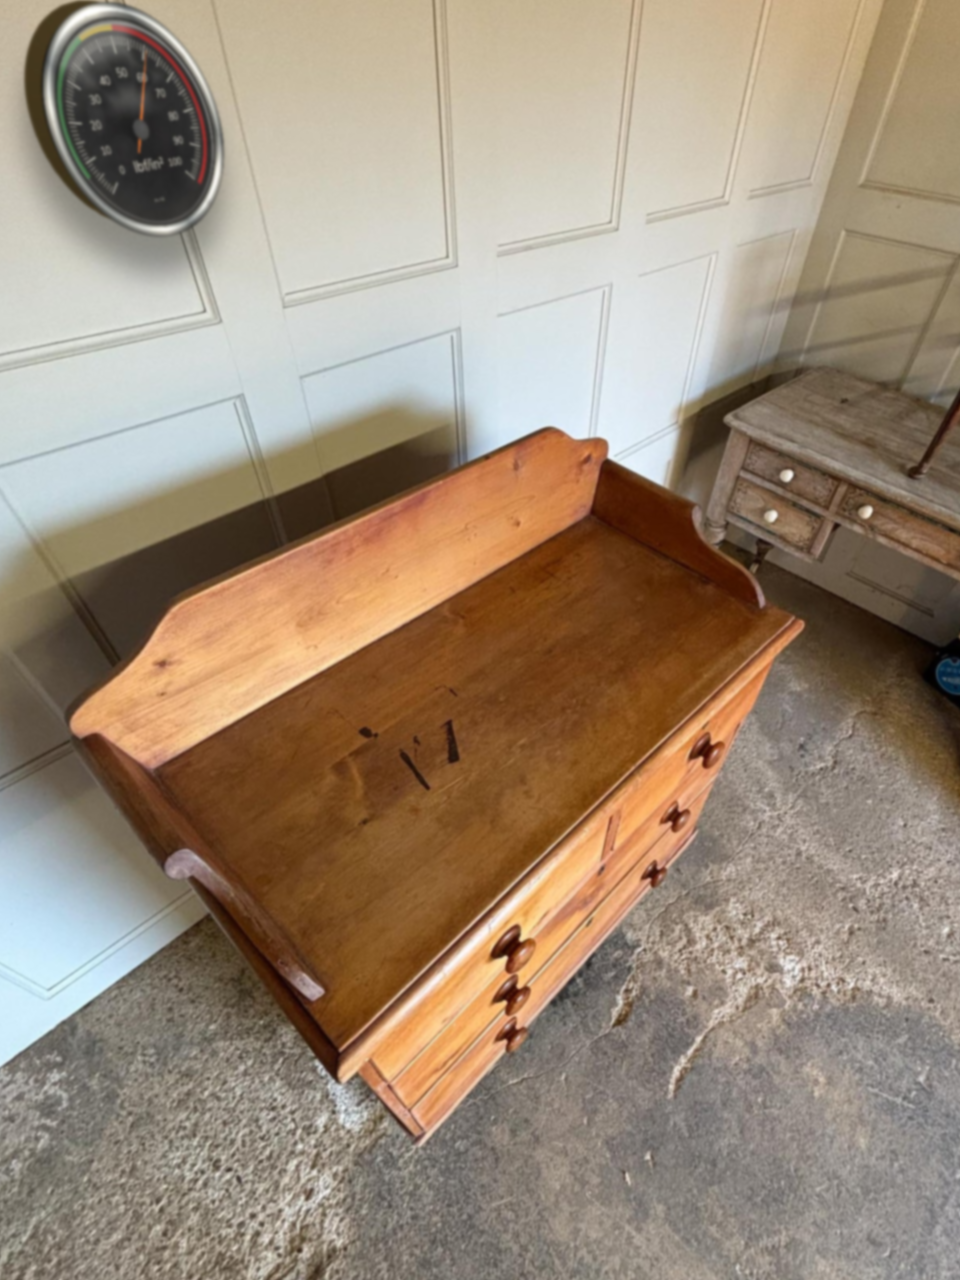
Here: 60 psi
